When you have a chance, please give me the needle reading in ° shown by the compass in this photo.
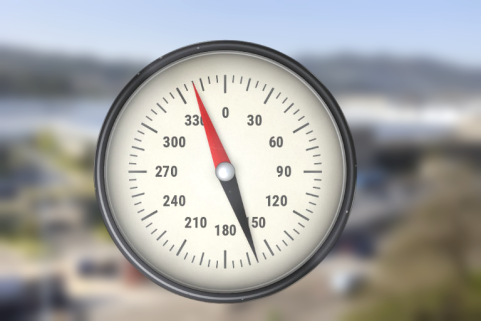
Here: 340 °
